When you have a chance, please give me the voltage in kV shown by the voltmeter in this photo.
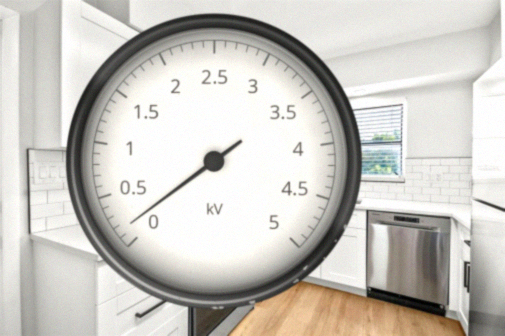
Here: 0.15 kV
